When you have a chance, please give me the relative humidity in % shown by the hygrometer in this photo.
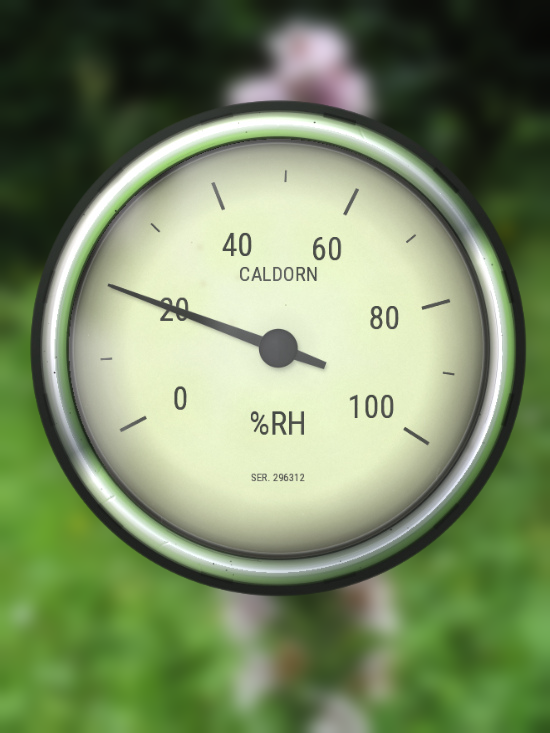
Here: 20 %
